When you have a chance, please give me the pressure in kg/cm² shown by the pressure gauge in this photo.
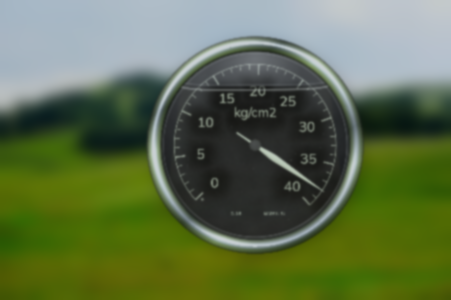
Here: 38 kg/cm²
